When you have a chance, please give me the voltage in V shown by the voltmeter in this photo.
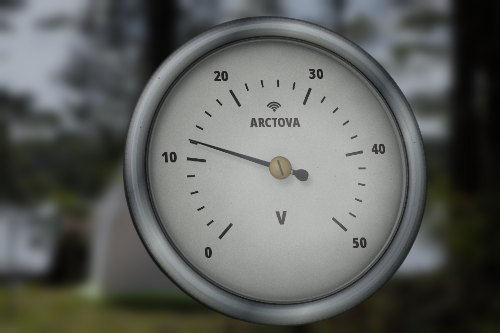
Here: 12 V
